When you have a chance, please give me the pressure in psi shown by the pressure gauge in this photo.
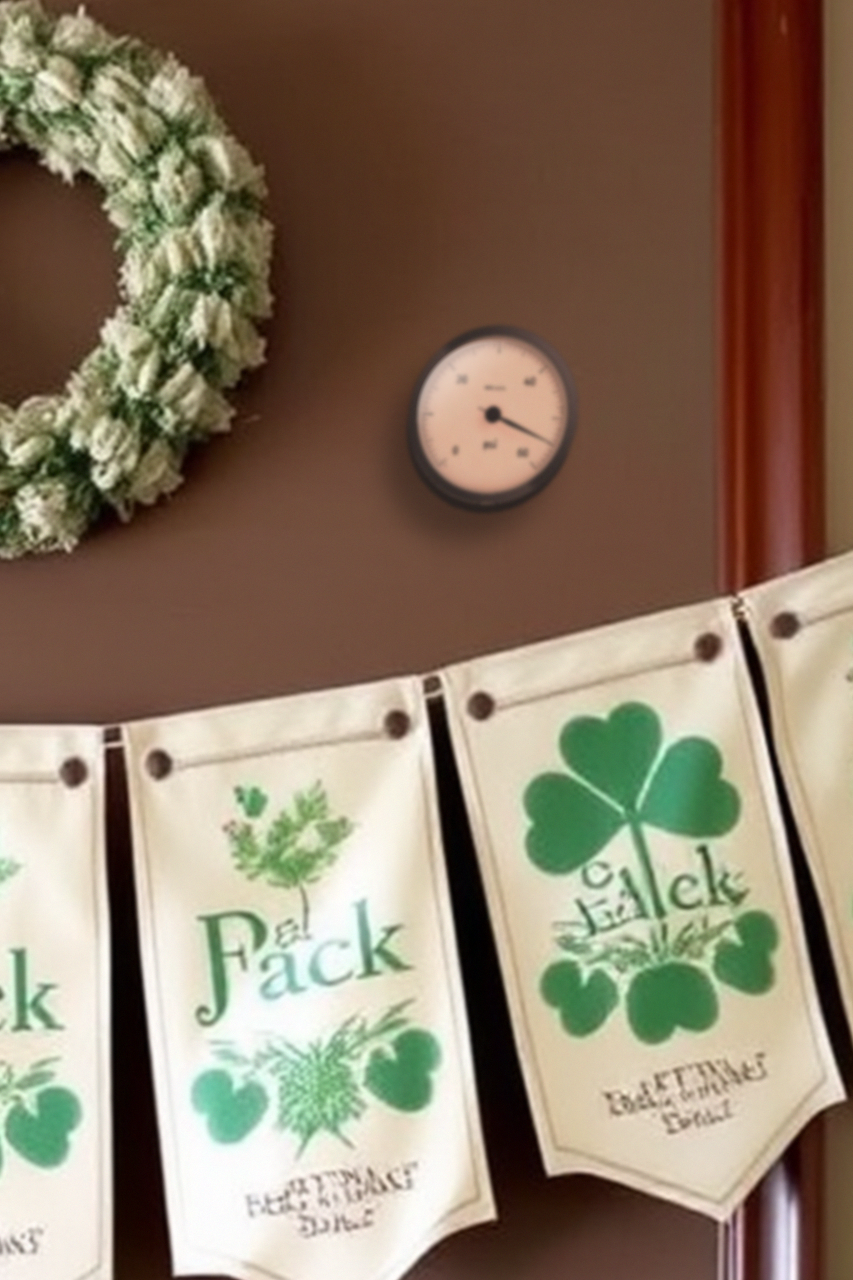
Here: 55 psi
